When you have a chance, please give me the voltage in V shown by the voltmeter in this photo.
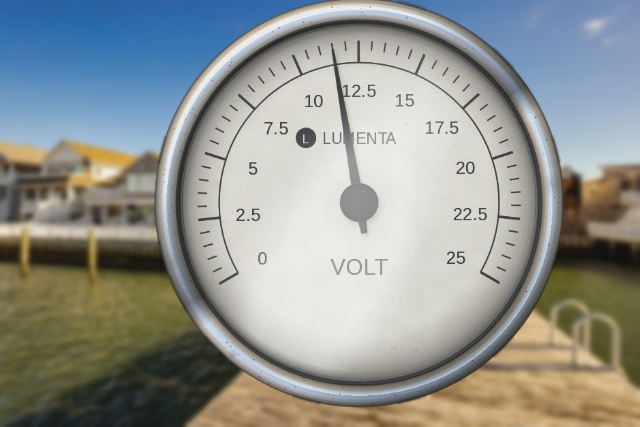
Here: 11.5 V
